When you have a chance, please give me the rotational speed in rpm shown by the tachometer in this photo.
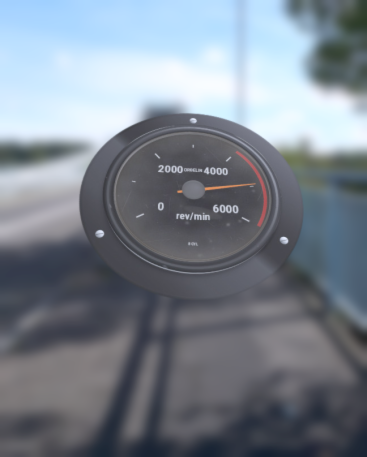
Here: 5000 rpm
